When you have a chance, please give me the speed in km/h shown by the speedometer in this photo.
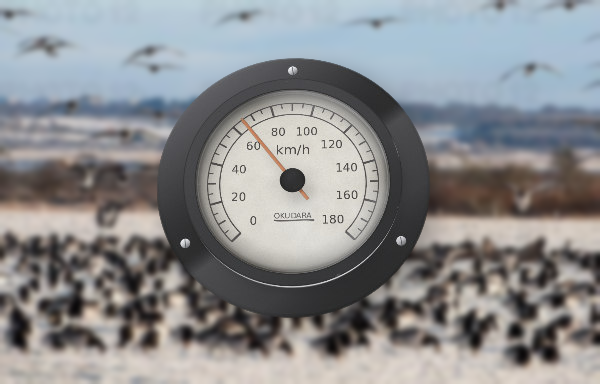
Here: 65 km/h
